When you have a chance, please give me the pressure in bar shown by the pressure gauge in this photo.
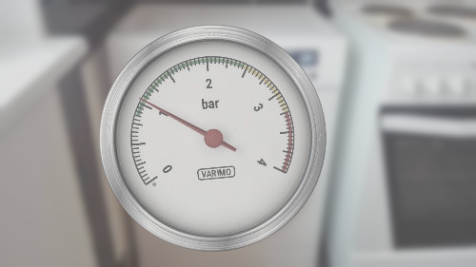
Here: 1.05 bar
